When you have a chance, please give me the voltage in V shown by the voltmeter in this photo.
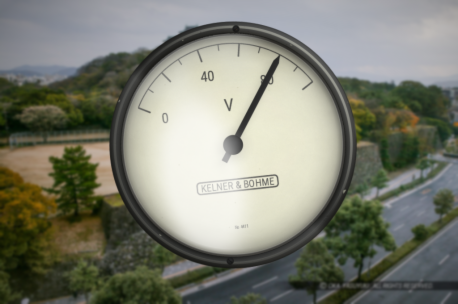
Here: 80 V
